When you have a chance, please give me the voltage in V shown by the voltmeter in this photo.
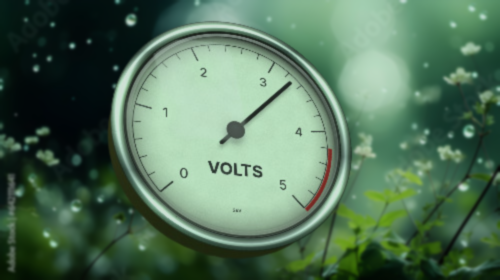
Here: 3.3 V
